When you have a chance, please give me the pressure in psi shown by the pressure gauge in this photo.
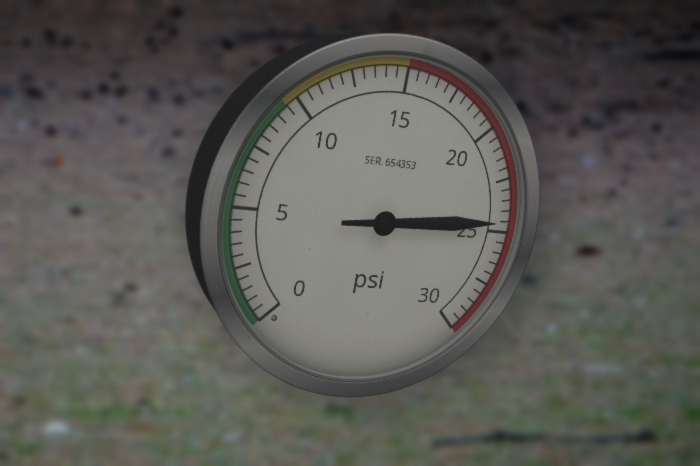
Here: 24.5 psi
